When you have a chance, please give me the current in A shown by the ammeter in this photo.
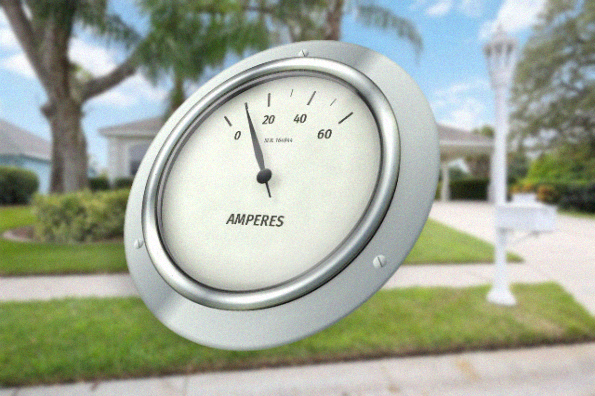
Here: 10 A
